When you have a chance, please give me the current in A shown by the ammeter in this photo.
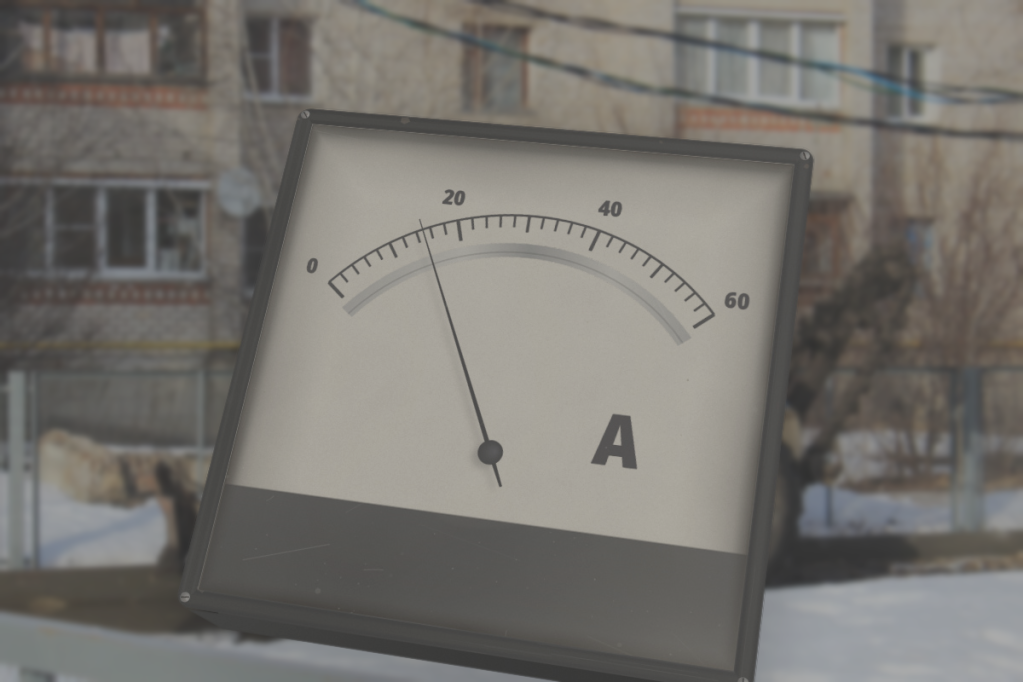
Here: 15 A
